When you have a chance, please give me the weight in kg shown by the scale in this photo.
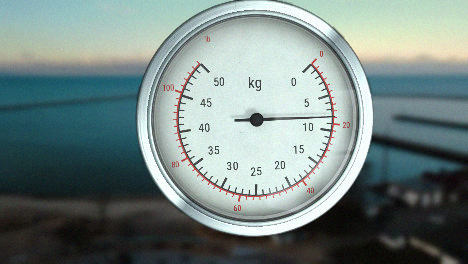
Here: 8 kg
